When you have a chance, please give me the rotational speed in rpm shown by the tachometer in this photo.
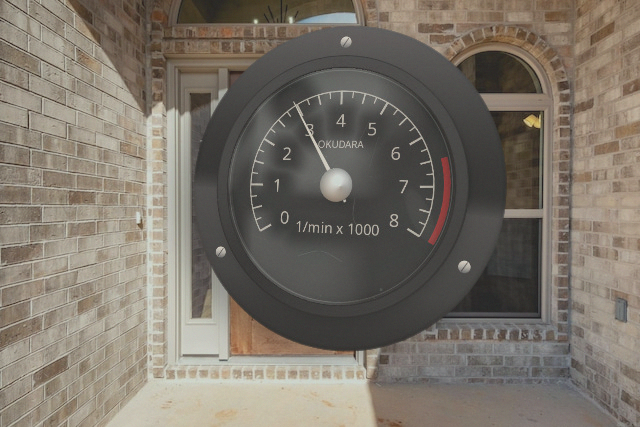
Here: 3000 rpm
